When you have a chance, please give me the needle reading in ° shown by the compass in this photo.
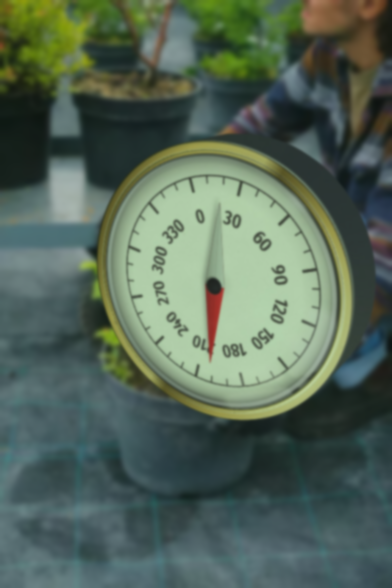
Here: 200 °
